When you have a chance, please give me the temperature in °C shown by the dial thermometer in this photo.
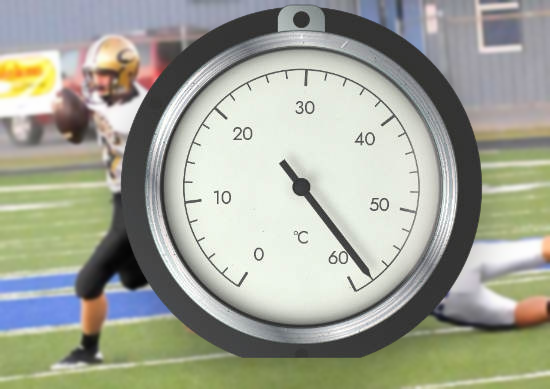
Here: 58 °C
